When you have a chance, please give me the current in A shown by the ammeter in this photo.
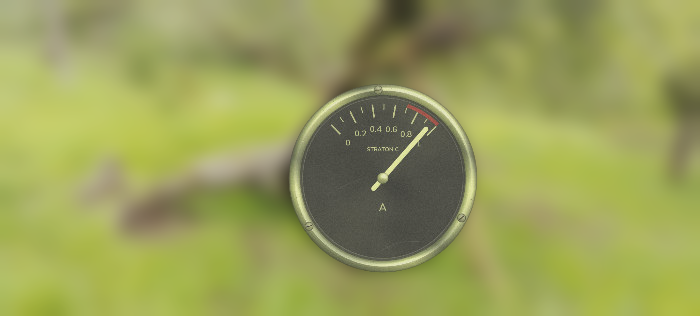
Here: 0.95 A
